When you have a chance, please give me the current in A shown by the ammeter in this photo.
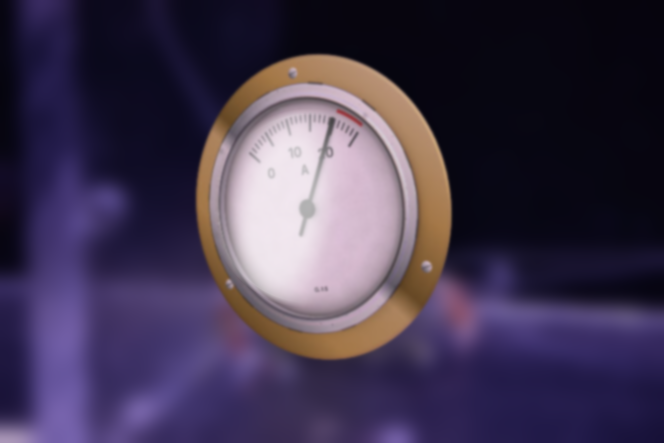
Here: 20 A
